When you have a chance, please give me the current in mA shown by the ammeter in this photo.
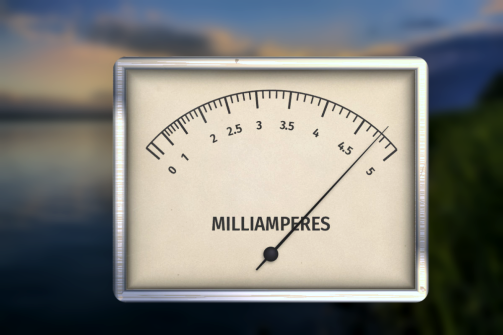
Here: 4.75 mA
